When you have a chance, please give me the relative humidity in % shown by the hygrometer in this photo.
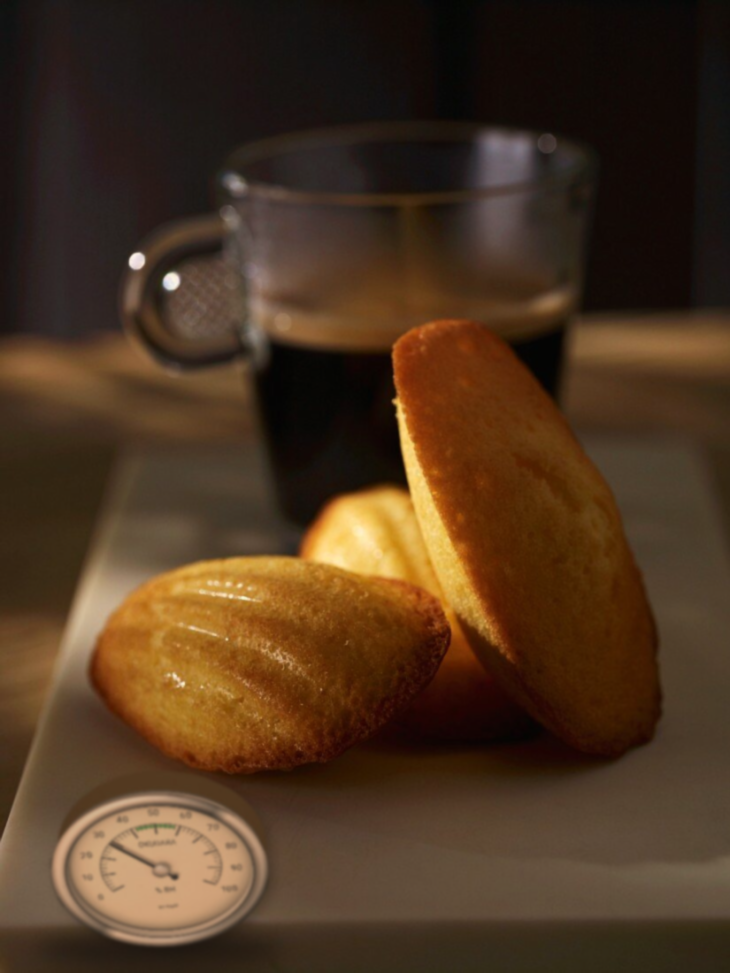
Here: 30 %
